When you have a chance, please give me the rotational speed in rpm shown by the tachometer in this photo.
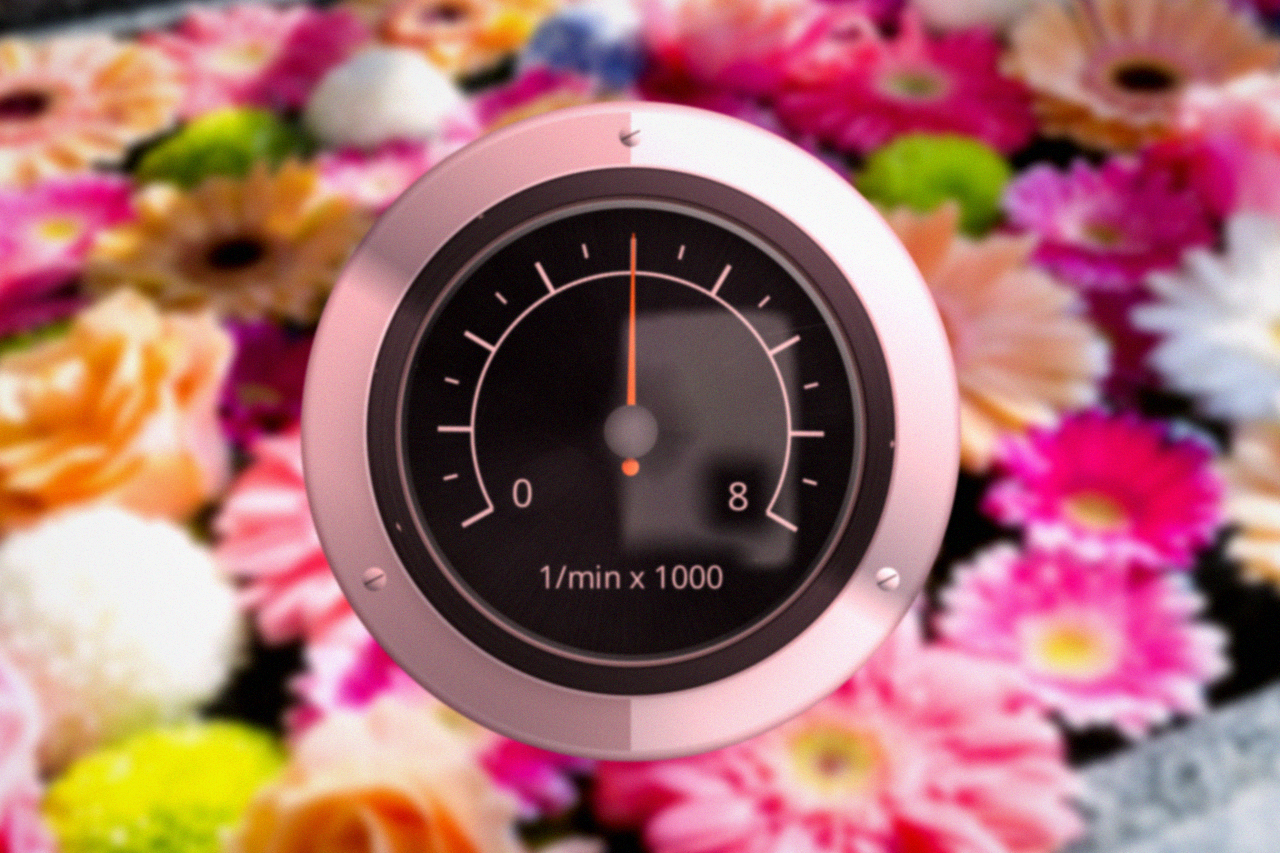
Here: 4000 rpm
